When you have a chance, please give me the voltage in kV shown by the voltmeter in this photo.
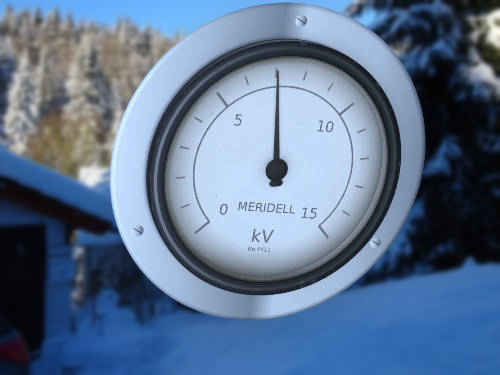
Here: 7 kV
